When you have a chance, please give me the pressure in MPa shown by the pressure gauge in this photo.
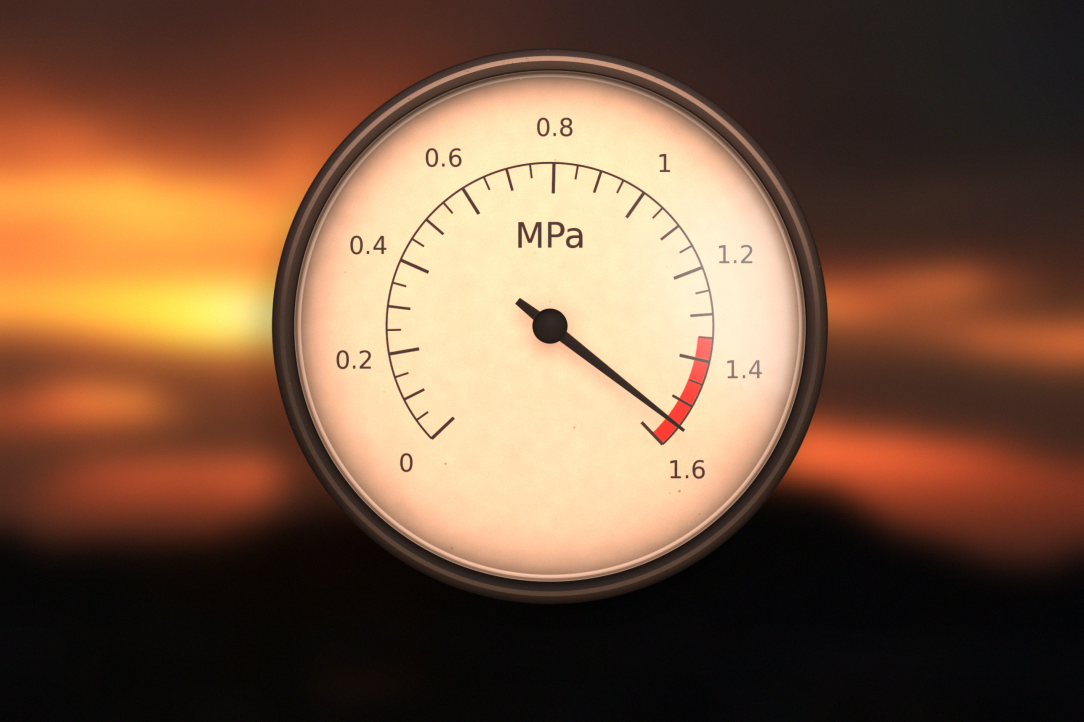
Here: 1.55 MPa
